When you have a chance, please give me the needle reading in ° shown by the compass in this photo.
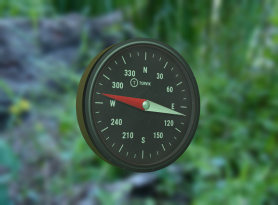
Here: 280 °
